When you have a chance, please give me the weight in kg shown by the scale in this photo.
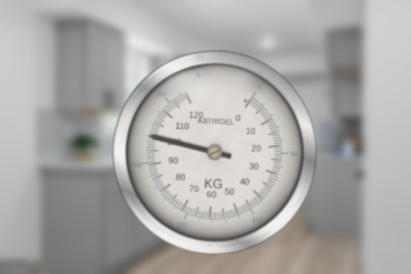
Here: 100 kg
